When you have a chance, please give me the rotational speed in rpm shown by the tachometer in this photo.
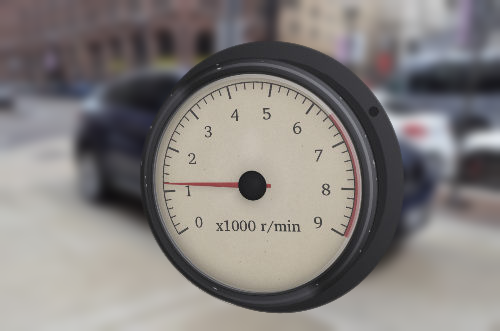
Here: 1200 rpm
